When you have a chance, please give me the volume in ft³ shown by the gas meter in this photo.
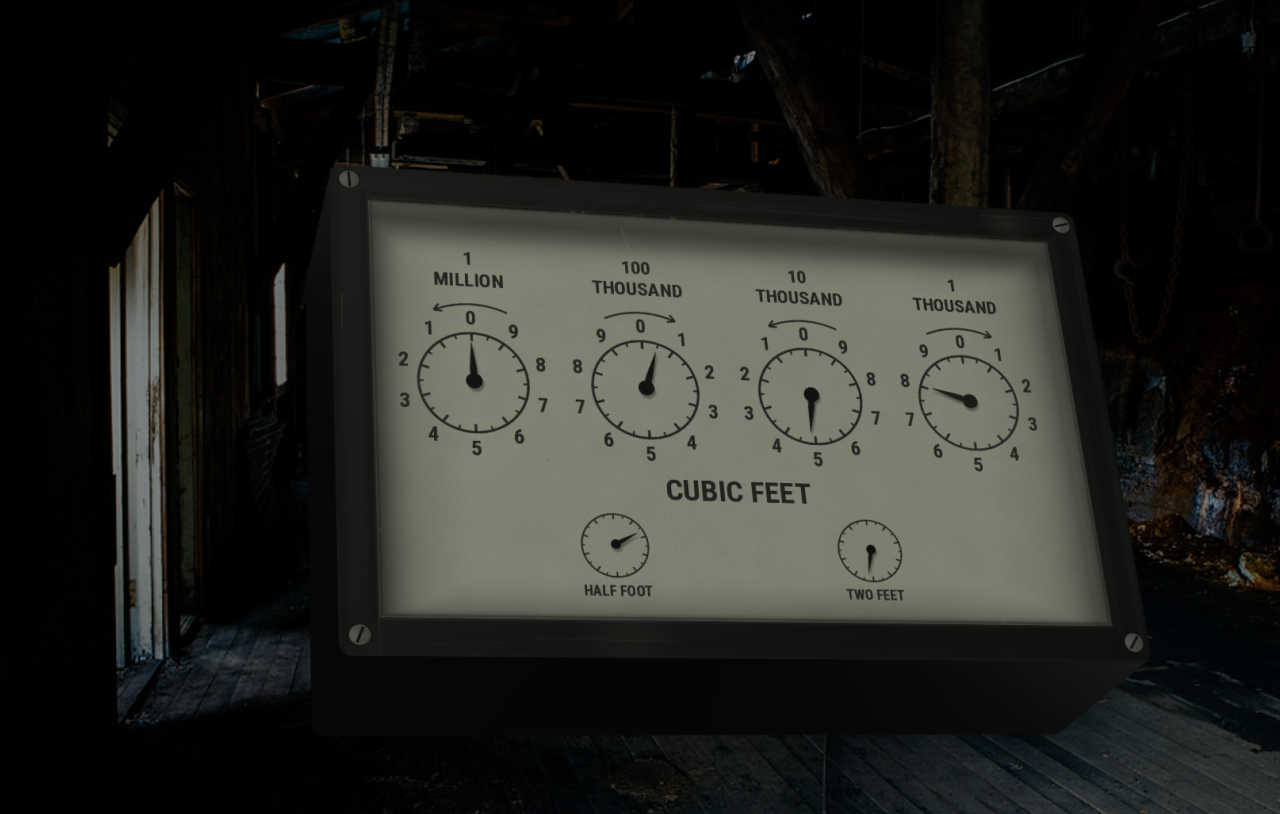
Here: 4800 ft³
